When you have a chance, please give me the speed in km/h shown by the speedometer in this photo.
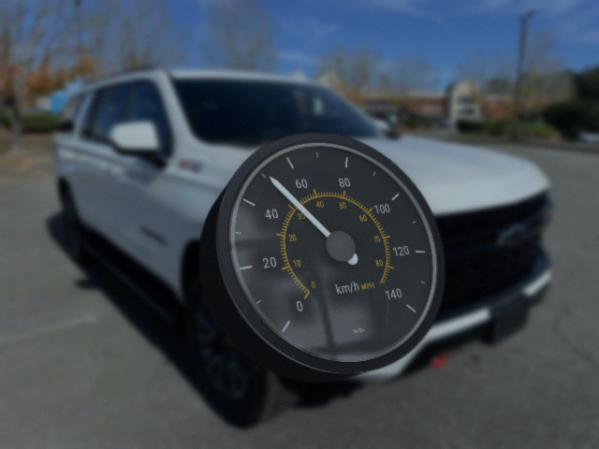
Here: 50 km/h
